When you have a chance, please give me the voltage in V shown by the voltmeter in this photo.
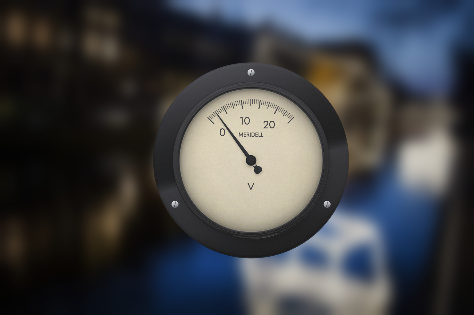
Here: 2.5 V
